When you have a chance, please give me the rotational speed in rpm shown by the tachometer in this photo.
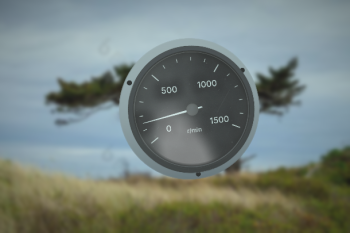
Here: 150 rpm
